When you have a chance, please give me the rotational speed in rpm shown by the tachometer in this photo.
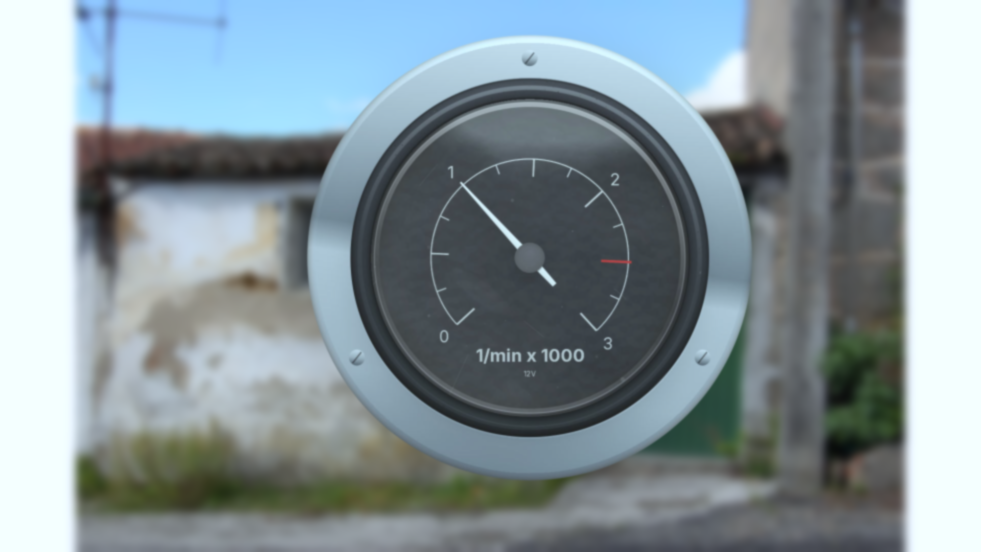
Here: 1000 rpm
